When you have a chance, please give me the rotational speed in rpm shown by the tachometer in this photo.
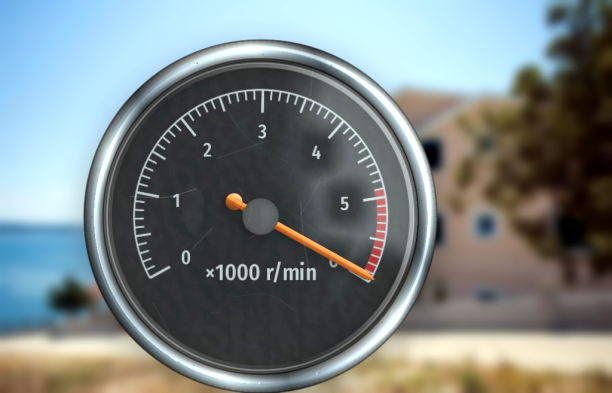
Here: 5950 rpm
